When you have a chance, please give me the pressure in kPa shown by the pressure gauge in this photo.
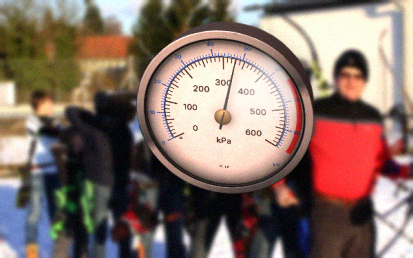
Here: 330 kPa
